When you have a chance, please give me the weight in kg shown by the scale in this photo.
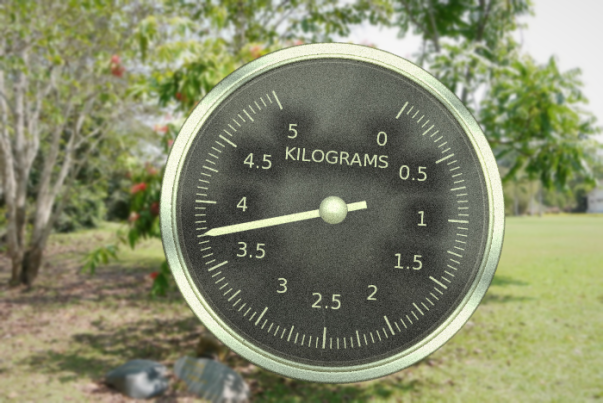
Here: 3.75 kg
